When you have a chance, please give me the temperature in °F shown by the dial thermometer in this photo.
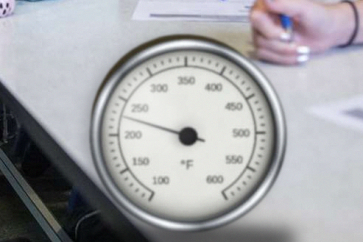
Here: 230 °F
